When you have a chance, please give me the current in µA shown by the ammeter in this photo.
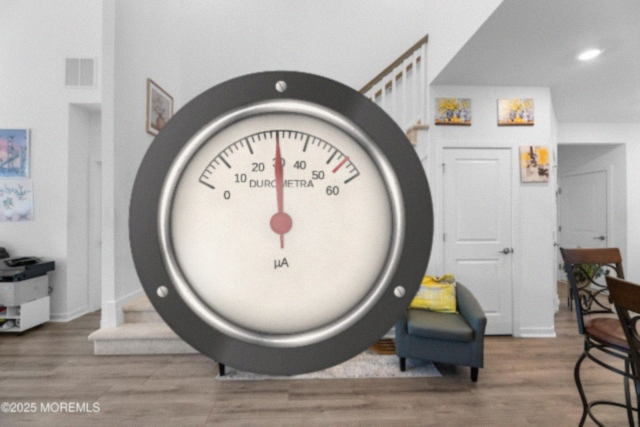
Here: 30 µA
